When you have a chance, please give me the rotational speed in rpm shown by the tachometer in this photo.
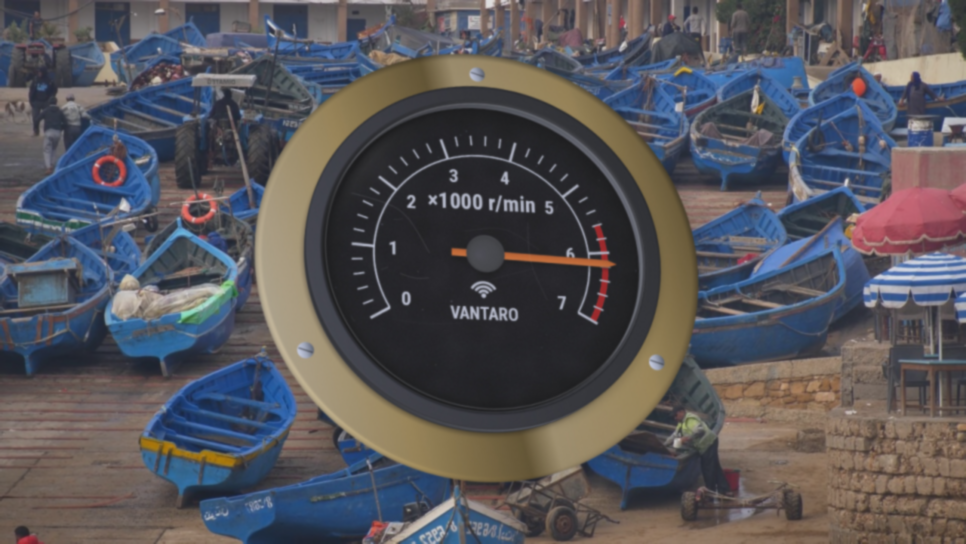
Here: 6200 rpm
